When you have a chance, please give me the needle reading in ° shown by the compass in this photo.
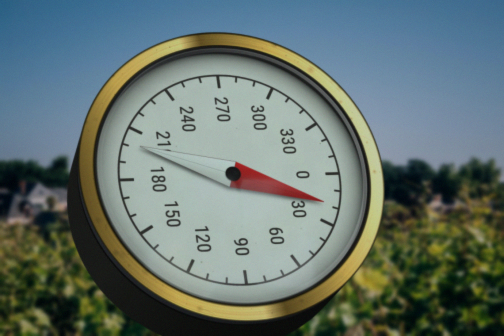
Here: 20 °
